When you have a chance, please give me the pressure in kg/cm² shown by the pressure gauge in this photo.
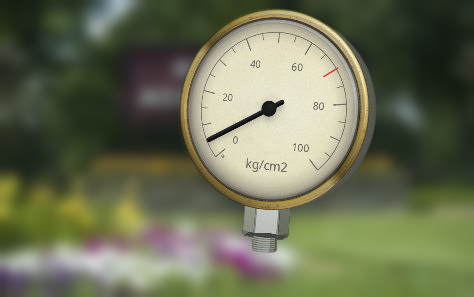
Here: 5 kg/cm²
